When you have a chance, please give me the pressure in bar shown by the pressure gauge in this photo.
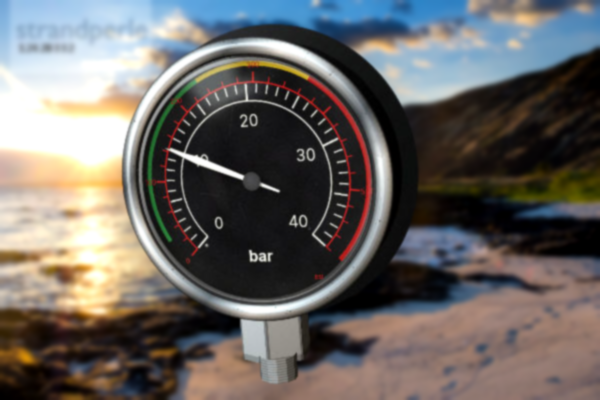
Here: 10 bar
